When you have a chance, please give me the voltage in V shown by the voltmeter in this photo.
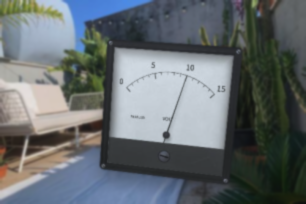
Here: 10 V
